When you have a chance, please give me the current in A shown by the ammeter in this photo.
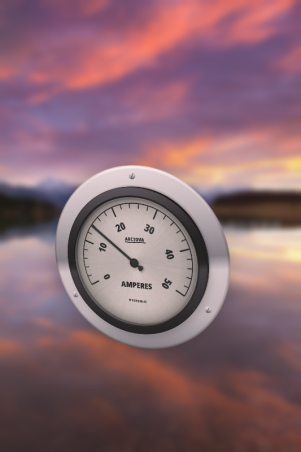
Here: 14 A
